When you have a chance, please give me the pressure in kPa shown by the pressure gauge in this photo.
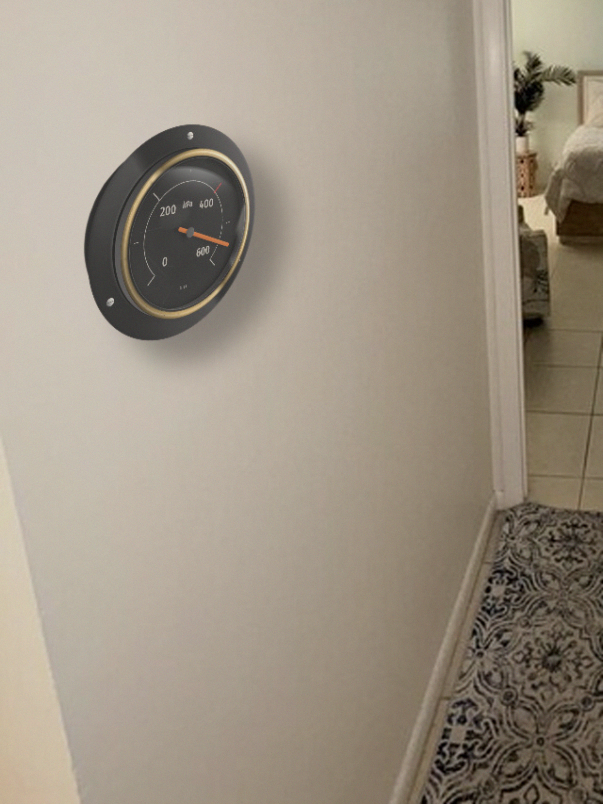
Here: 550 kPa
